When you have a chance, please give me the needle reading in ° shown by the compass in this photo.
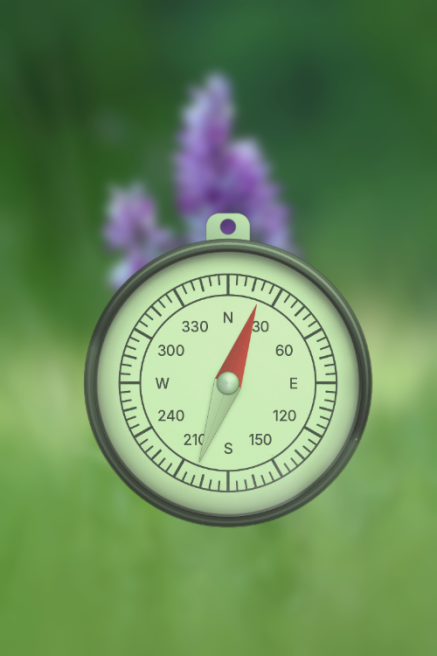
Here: 20 °
